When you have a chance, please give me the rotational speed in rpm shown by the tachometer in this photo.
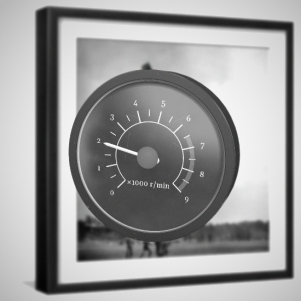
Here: 2000 rpm
